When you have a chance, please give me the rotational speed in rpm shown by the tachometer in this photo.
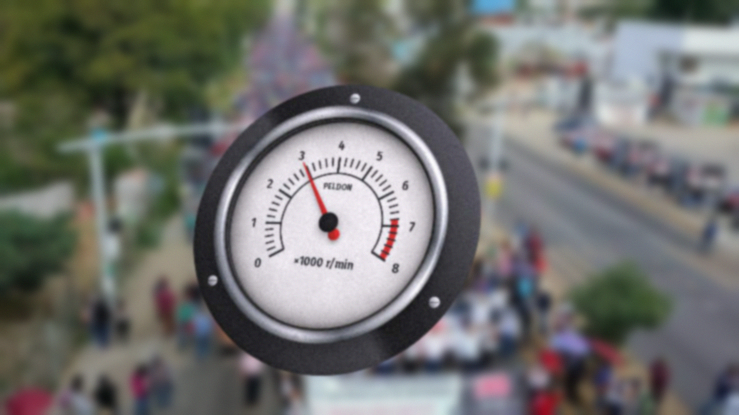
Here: 3000 rpm
